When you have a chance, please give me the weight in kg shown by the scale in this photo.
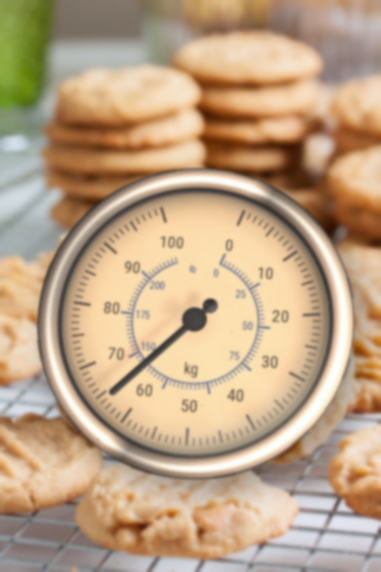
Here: 64 kg
